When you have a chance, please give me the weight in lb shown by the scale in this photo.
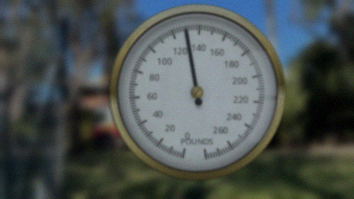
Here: 130 lb
